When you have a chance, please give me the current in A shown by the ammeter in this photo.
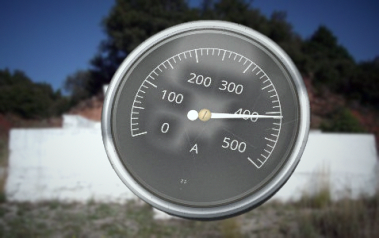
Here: 410 A
